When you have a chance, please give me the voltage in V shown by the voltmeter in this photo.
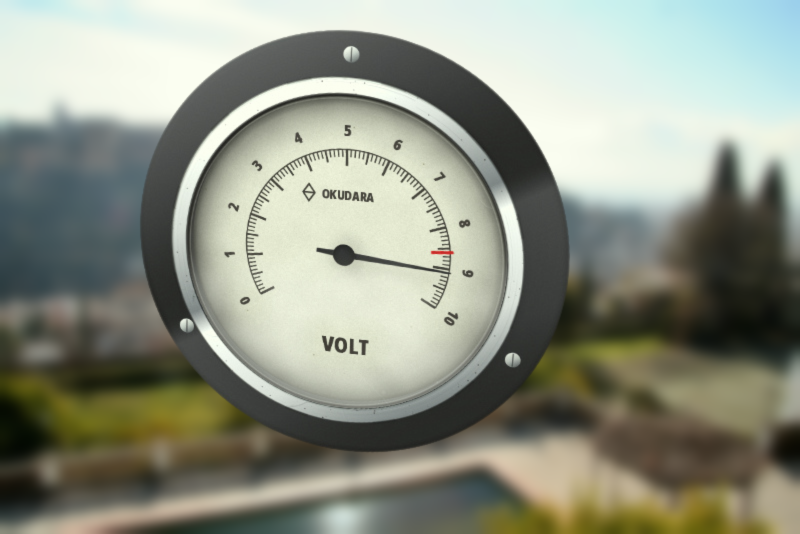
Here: 9 V
